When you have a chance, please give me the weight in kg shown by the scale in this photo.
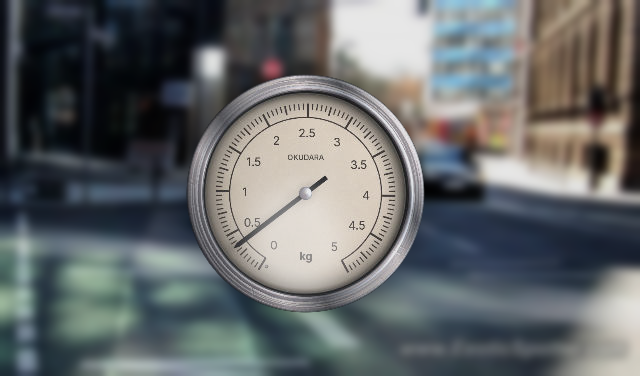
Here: 0.35 kg
